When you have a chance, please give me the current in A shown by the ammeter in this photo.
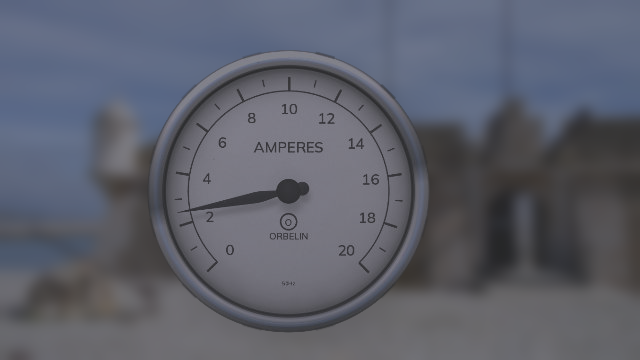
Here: 2.5 A
